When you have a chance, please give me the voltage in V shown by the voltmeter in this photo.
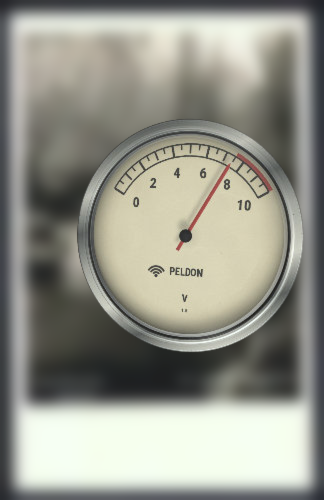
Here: 7.5 V
